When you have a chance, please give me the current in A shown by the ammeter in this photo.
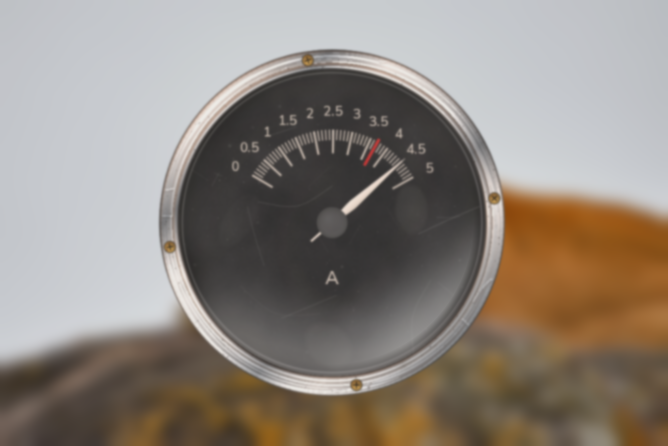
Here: 4.5 A
